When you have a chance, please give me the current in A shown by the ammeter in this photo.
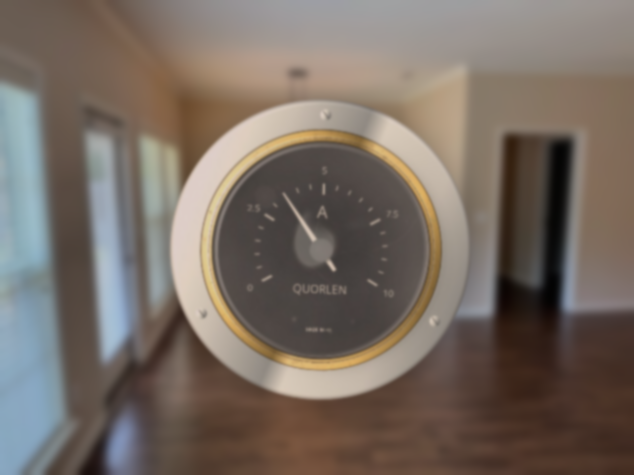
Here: 3.5 A
